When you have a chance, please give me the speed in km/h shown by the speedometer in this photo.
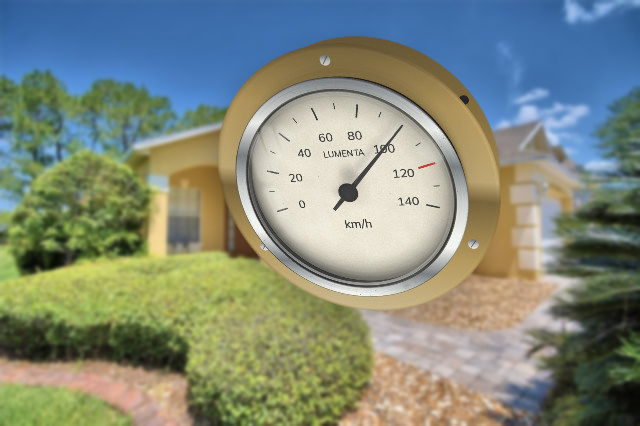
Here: 100 km/h
